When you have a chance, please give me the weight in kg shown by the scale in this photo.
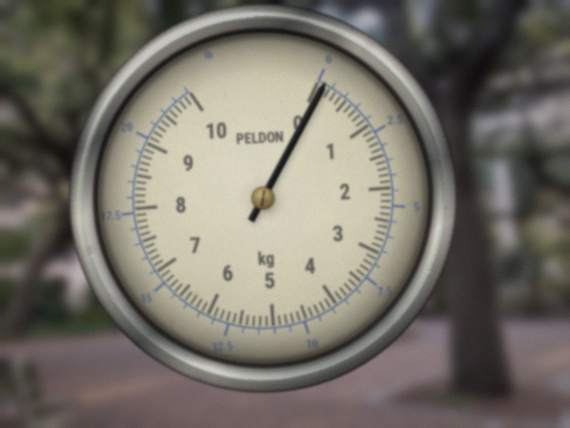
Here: 0.1 kg
